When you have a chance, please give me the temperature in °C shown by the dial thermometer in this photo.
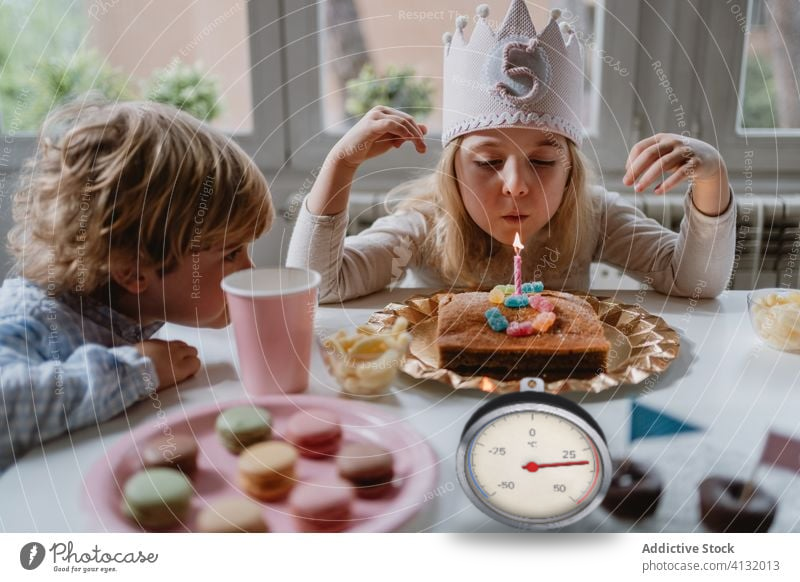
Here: 30 °C
